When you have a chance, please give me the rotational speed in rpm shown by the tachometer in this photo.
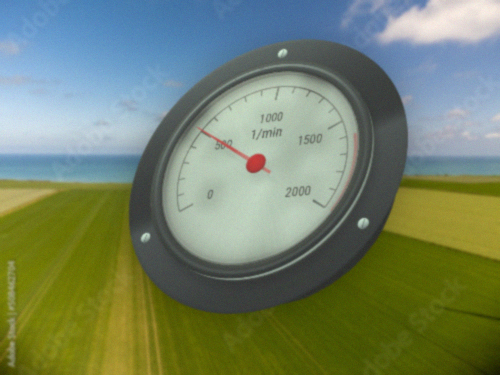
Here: 500 rpm
